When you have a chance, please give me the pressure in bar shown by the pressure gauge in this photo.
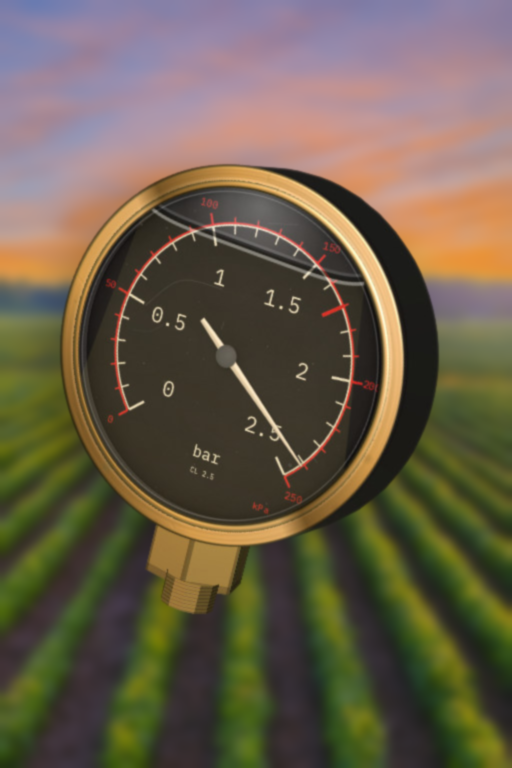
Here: 2.4 bar
